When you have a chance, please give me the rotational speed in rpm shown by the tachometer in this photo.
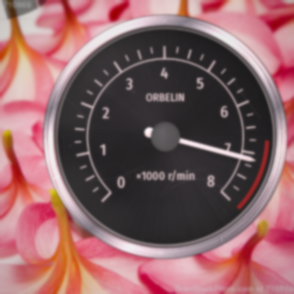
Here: 7125 rpm
